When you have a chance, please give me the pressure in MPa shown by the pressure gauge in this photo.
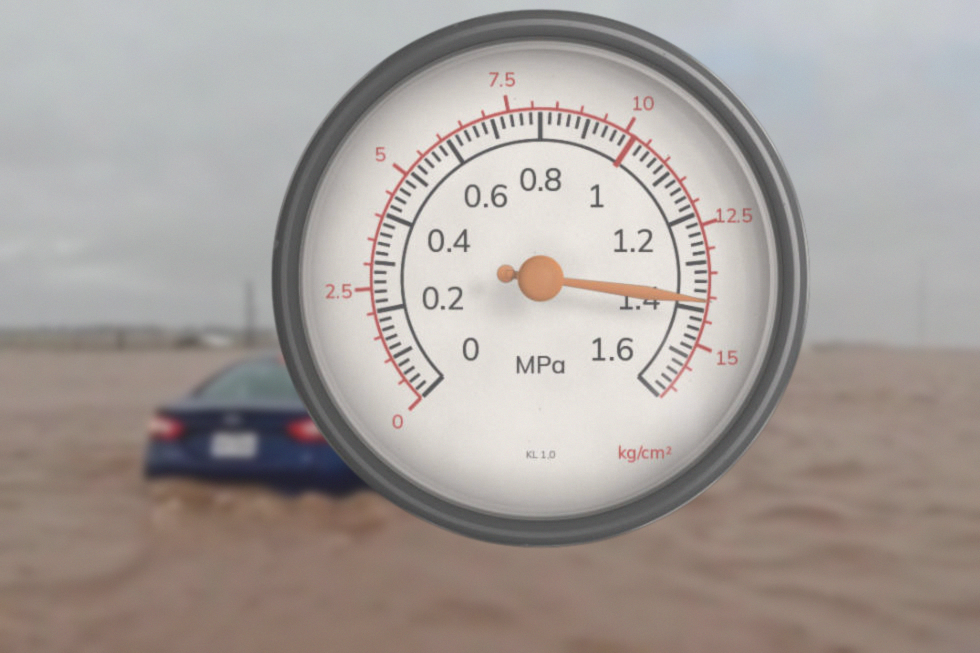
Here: 1.38 MPa
